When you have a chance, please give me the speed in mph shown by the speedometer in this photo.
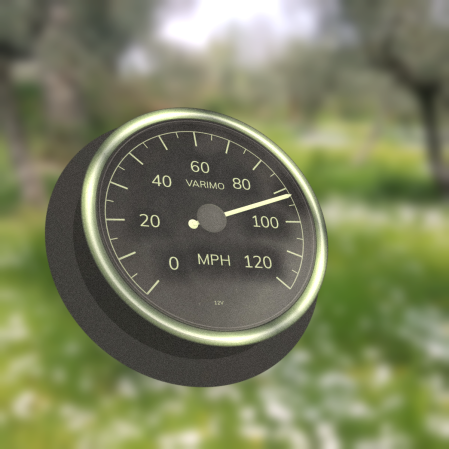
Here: 92.5 mph
